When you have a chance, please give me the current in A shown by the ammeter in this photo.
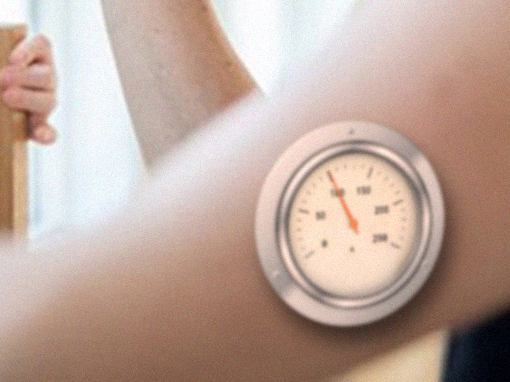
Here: 100 A
